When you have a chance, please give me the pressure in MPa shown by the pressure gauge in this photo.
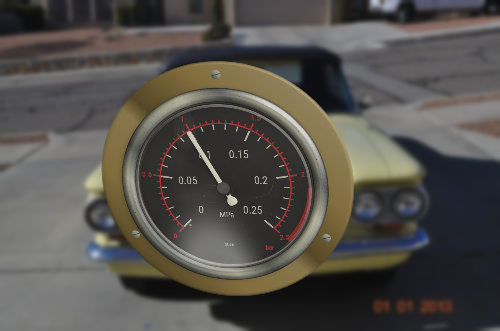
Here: 0.1 MPa
